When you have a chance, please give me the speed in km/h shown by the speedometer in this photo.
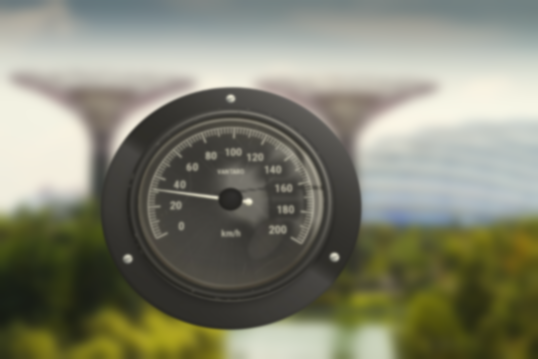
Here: 30 km/h
